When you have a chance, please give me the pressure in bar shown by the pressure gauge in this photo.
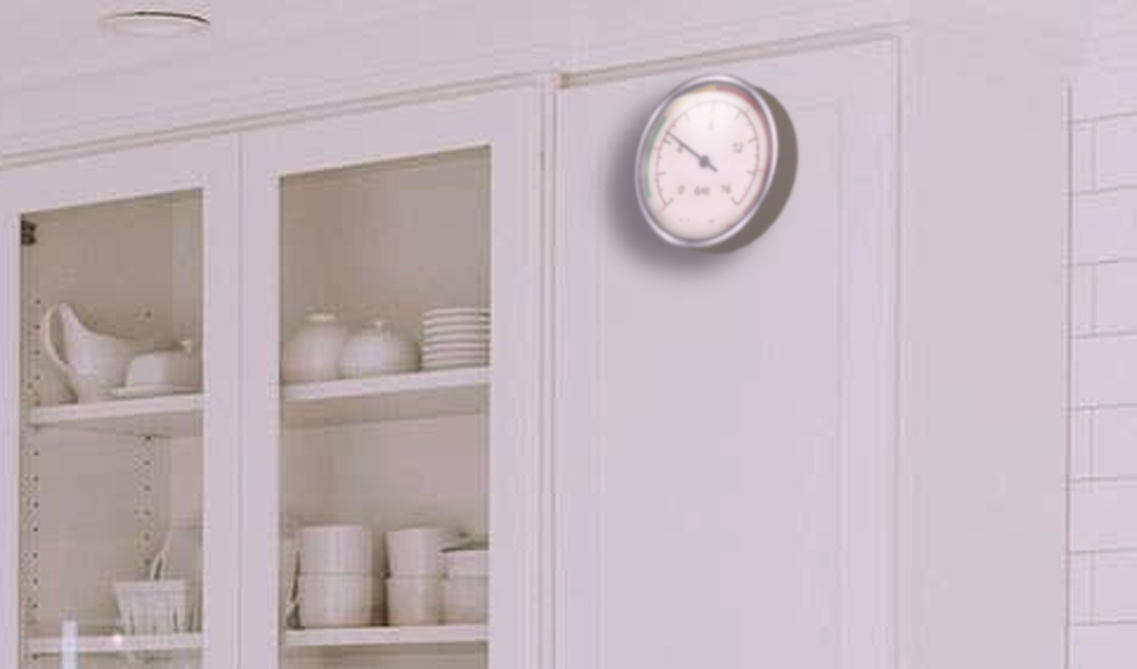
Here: 4.5 bar
